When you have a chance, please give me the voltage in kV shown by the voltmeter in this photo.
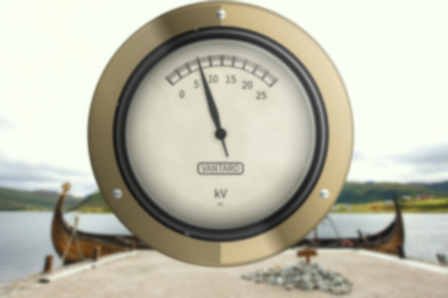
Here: 7.5 kV
